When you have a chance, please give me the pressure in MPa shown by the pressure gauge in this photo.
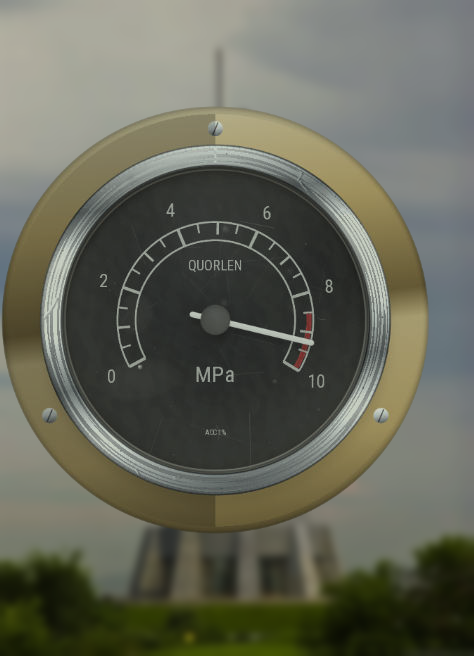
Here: 9.25 MPa
